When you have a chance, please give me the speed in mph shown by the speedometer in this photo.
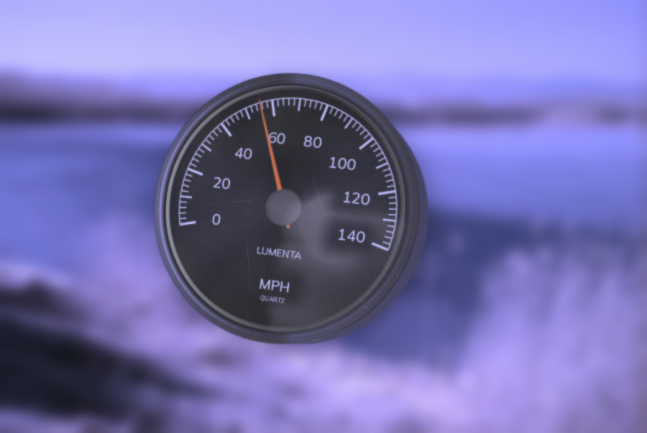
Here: 56 mph
